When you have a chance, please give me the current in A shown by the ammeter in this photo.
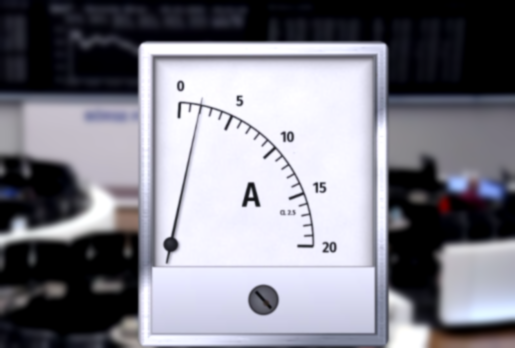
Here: 2 A
